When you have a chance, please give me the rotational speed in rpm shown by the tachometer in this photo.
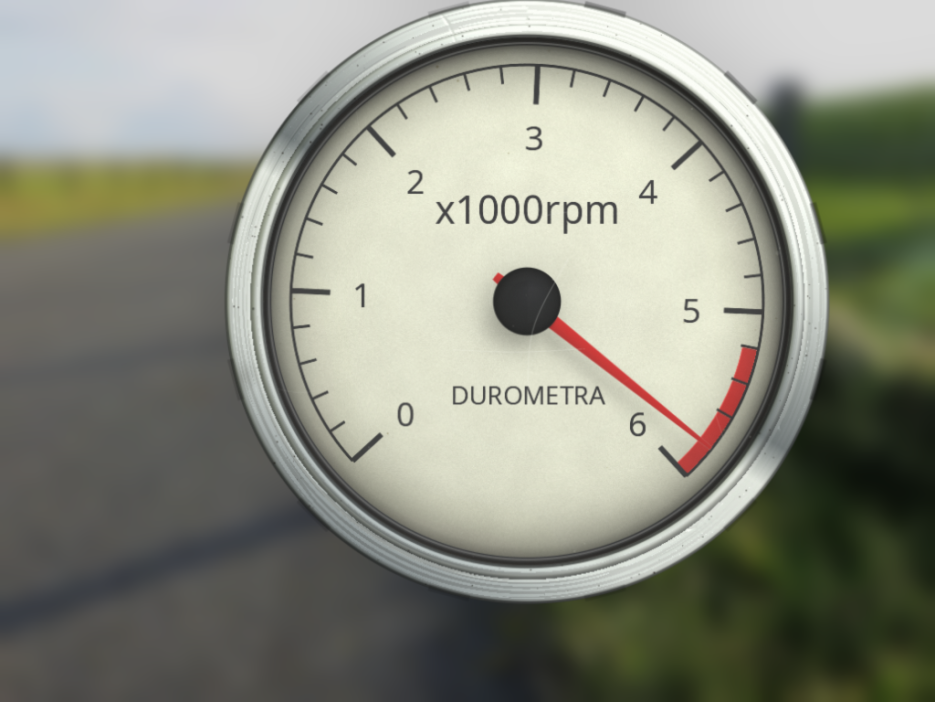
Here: 5800 rpm
